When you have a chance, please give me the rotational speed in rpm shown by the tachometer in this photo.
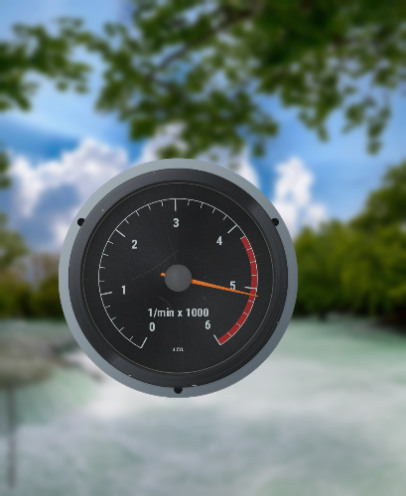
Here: 5100 rpm
